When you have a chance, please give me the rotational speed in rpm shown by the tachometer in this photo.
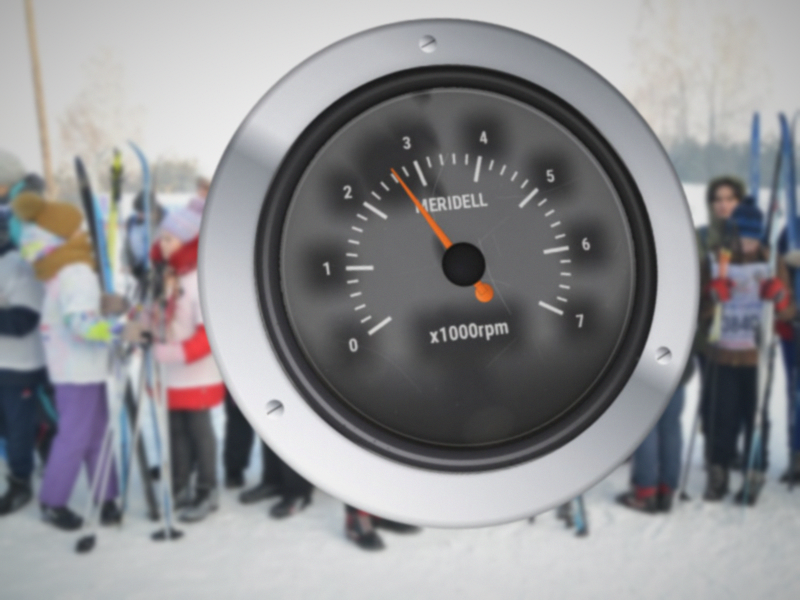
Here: 2600 rpm
